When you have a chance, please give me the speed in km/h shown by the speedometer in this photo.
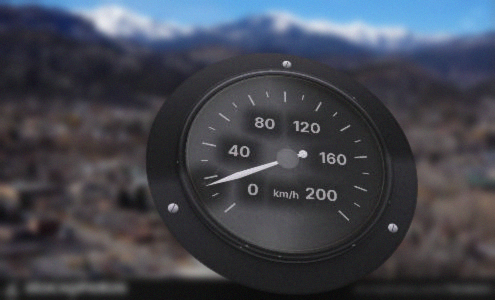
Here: 15 km/h
